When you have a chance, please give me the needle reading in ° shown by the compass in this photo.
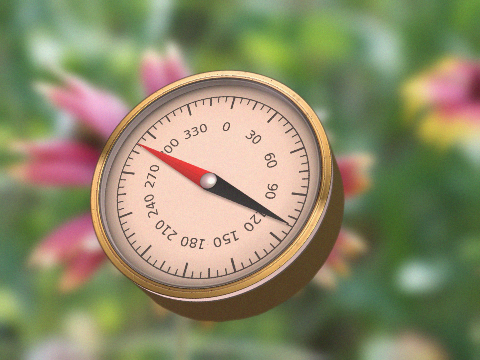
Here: 290 °
